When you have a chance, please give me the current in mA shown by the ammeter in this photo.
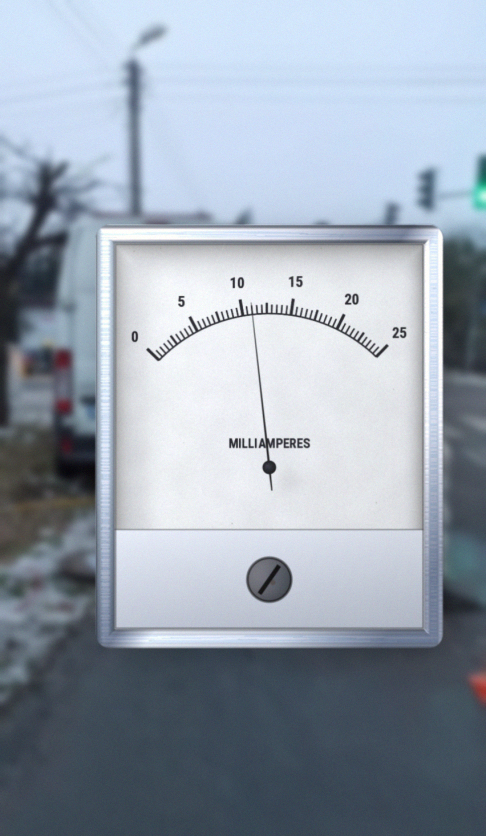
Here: 11 mA
